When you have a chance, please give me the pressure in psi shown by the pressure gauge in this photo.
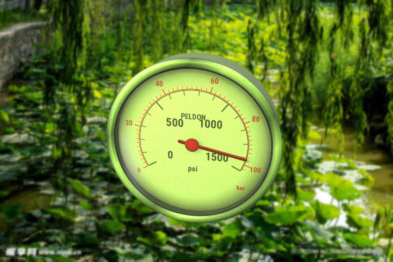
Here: 1400 psi
